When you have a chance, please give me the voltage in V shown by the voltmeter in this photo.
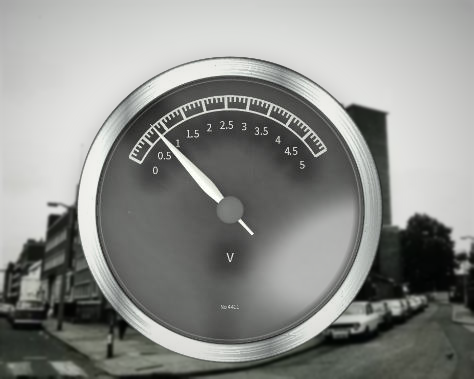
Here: 0.8 V
